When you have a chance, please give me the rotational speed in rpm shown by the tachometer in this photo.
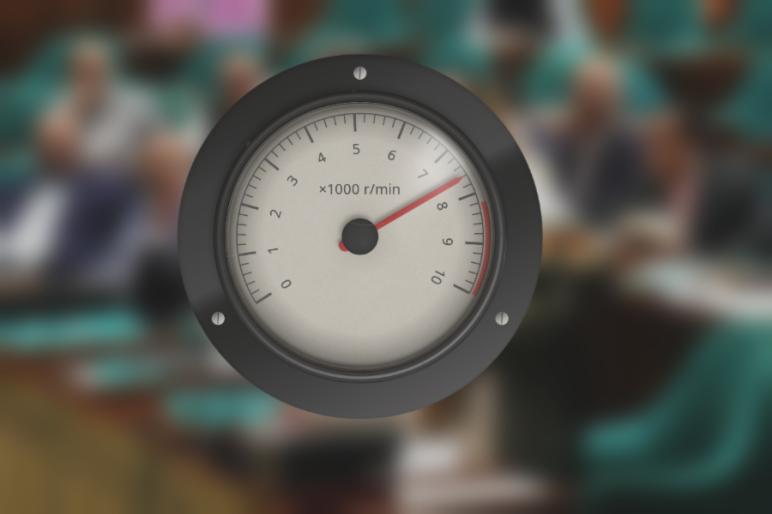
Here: 7600 rpm
